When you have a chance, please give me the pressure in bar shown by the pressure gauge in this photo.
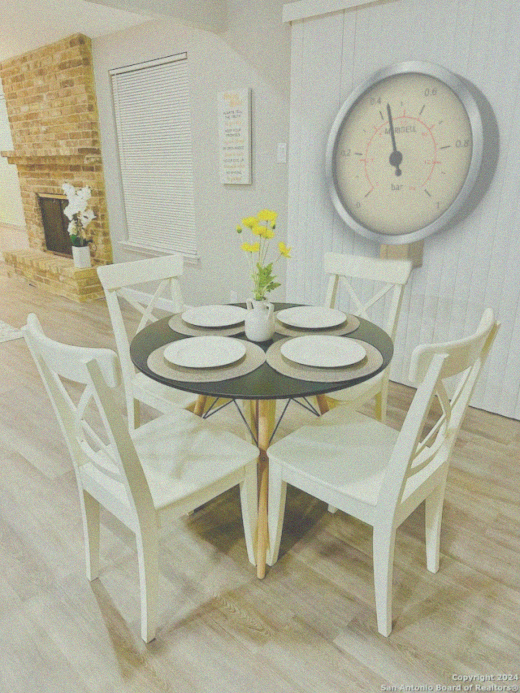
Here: 0.45 bar
